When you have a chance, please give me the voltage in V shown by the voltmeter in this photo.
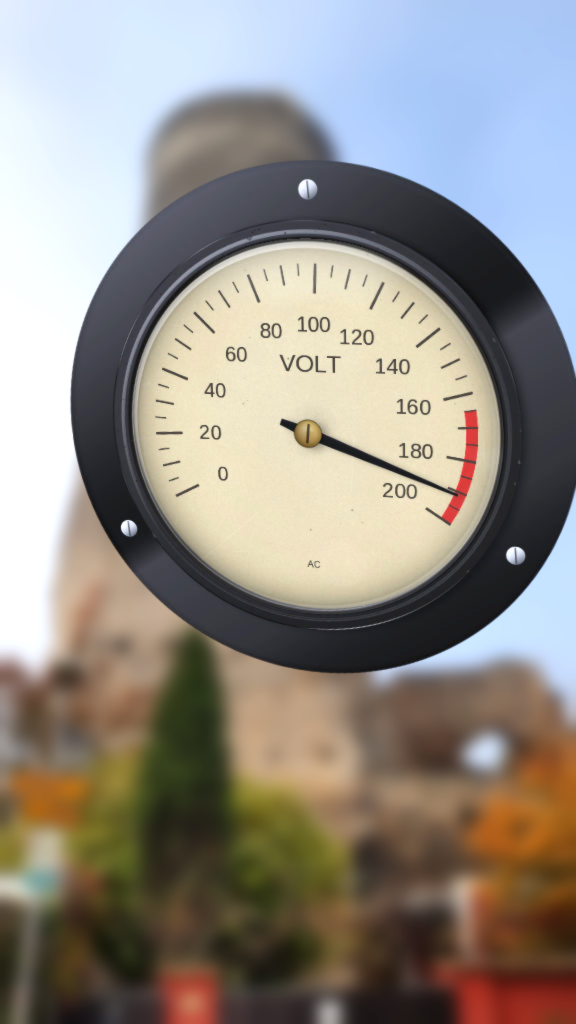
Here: 190 V
